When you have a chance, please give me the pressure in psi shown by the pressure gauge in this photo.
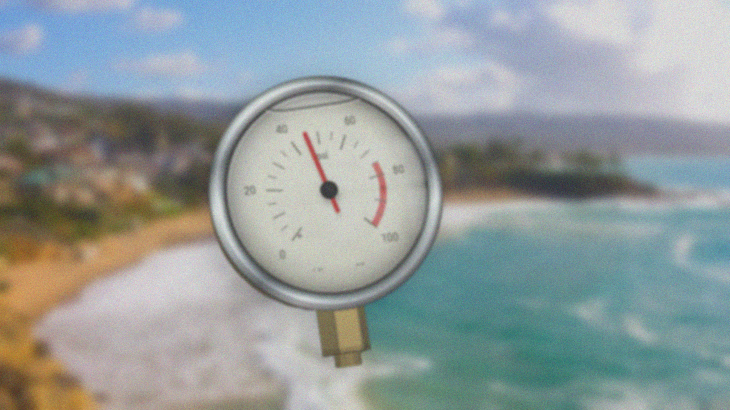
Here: 45 psi
